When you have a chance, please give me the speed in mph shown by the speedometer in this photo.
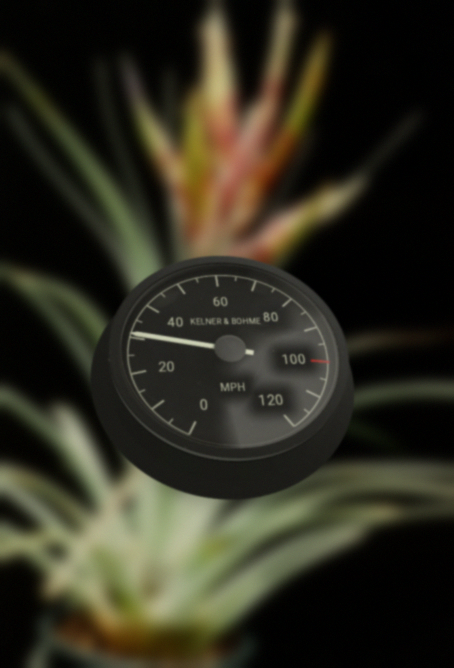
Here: 30 mph
